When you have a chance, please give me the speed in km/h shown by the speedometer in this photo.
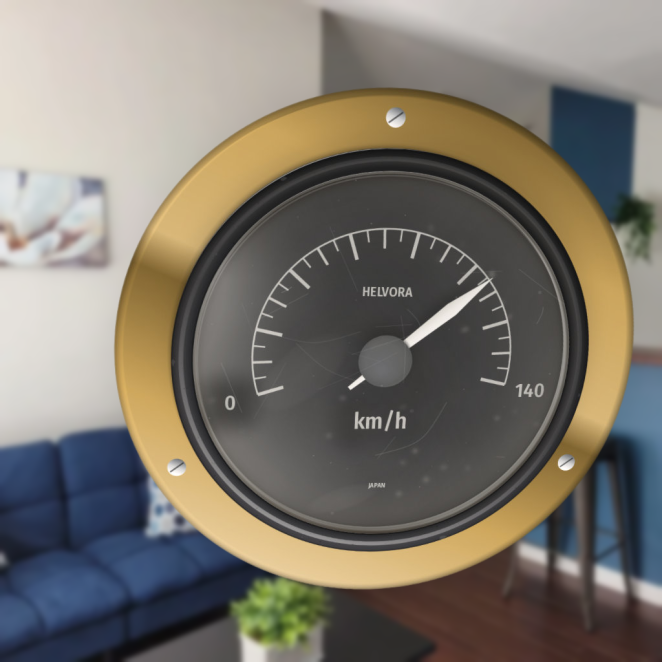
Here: 105 km/h
